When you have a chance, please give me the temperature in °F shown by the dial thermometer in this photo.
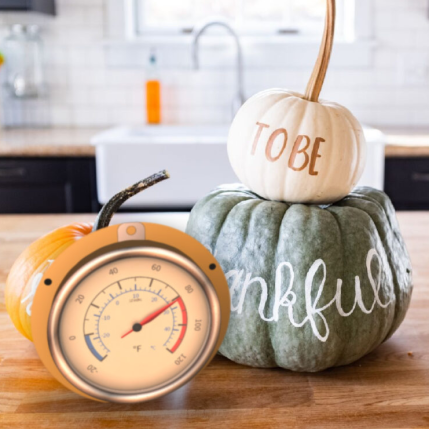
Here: 80 °F
